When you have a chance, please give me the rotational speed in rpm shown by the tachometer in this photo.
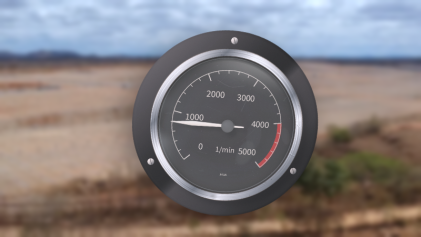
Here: 800 rpm
